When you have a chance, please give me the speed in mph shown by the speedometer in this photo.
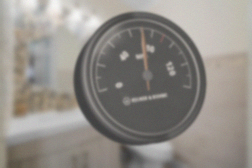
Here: 70 mph
